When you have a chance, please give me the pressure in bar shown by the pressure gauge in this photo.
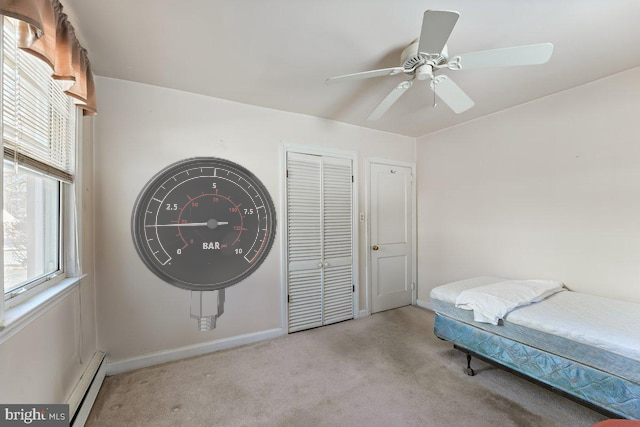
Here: 1.5 bar
